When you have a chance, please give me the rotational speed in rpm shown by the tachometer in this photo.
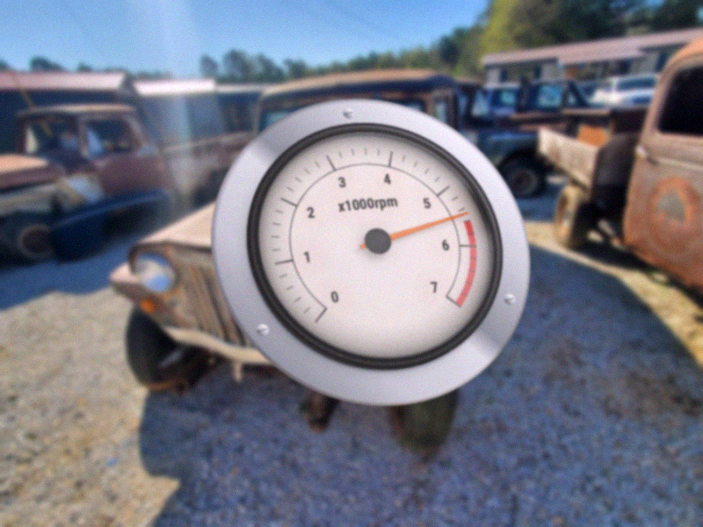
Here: 5500 rpm
